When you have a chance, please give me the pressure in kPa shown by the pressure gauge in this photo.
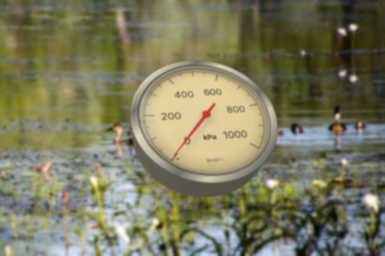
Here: 0 kPa
